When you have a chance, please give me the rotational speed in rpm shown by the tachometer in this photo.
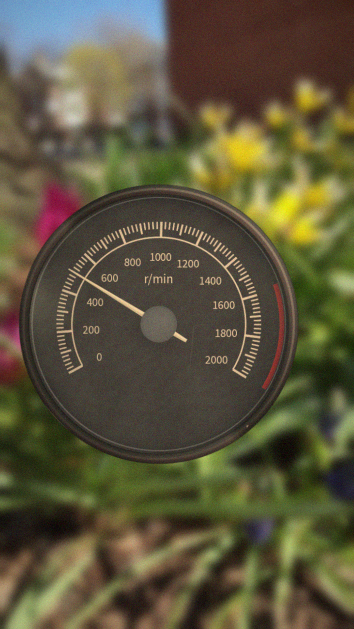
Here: 500 rpm
